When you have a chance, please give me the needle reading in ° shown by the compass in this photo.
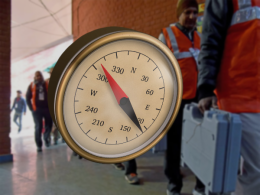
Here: 307.5 °
